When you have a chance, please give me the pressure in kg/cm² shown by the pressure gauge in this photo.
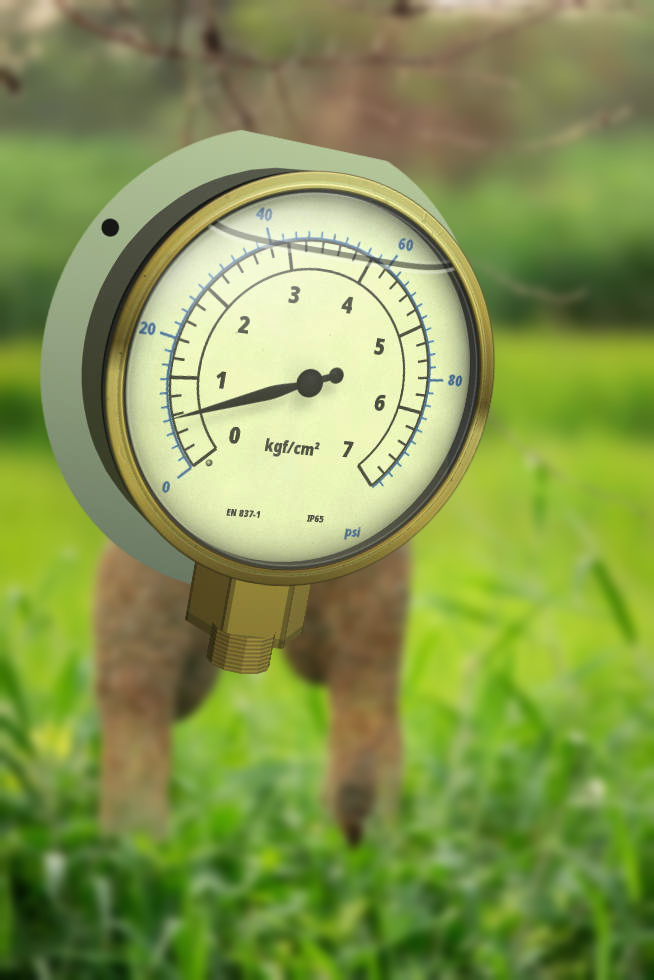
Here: 0.6 kg/cm²
